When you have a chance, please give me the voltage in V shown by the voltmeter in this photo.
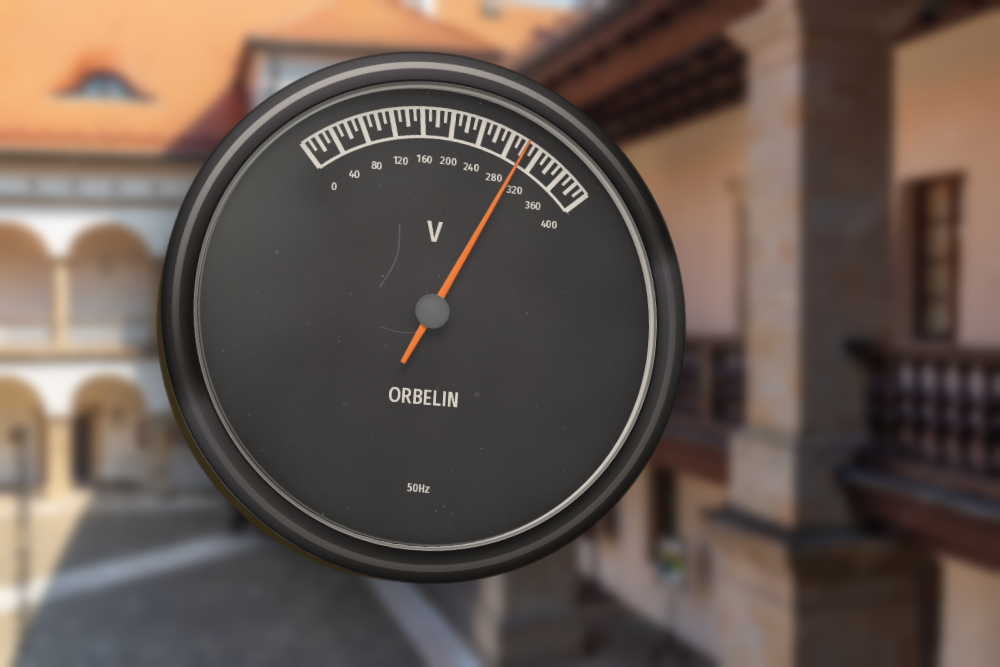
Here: 300 V
